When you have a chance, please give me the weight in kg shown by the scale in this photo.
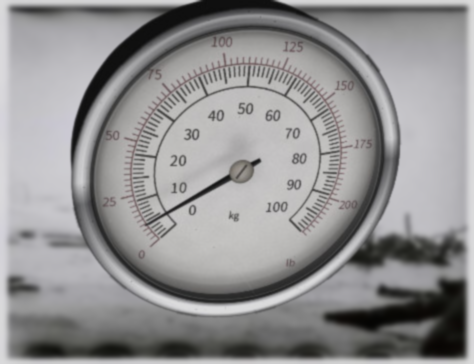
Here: 5 kg
